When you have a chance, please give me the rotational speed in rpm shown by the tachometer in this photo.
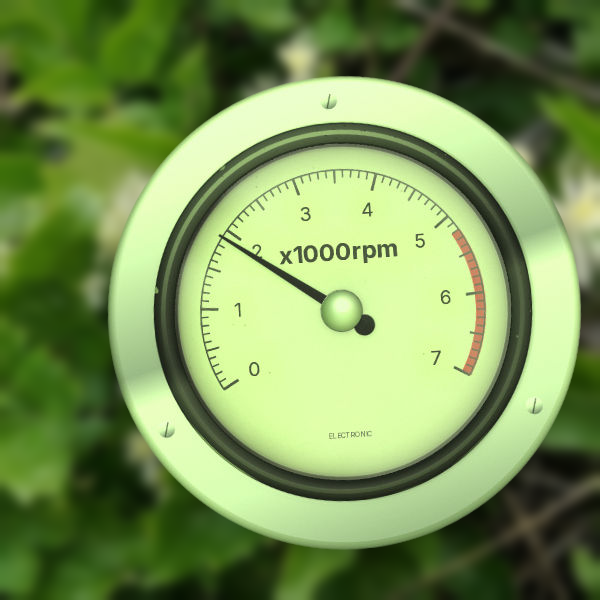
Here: 1900 rpm
